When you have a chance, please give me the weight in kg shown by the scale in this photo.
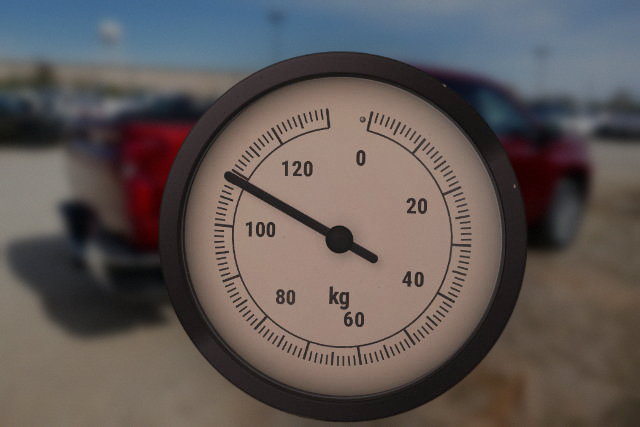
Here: 109 kg
